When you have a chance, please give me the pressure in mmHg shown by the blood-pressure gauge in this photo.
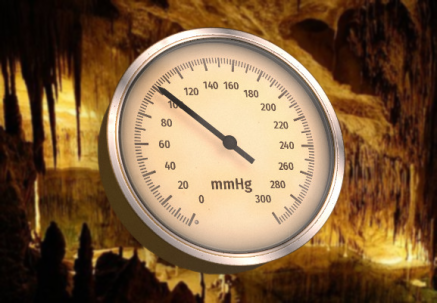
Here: 100 mmHg
